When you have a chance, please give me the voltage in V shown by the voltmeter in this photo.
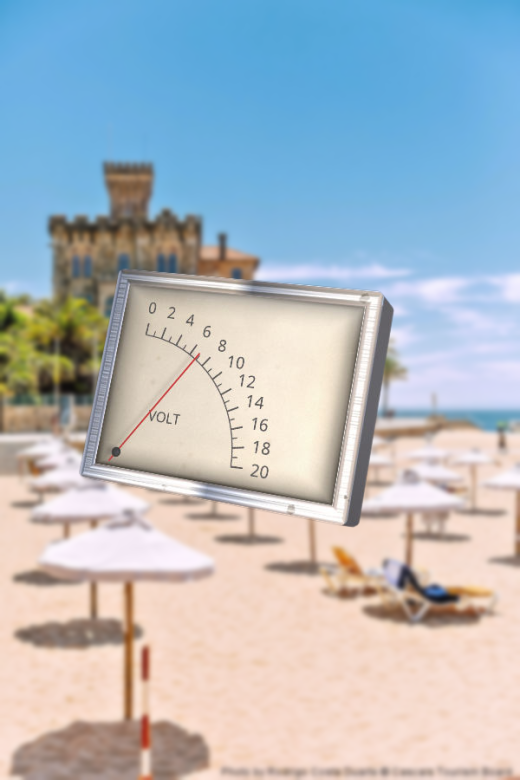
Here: 7 V
